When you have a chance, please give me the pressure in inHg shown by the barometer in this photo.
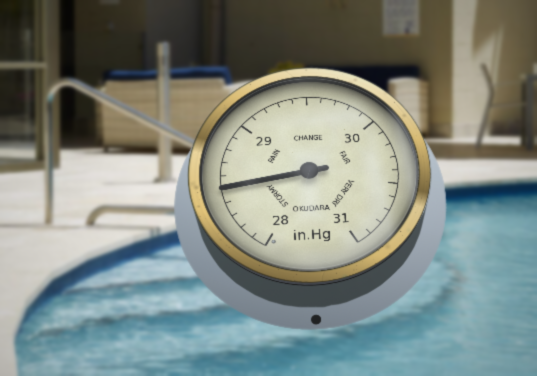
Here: 28.5 inHg
